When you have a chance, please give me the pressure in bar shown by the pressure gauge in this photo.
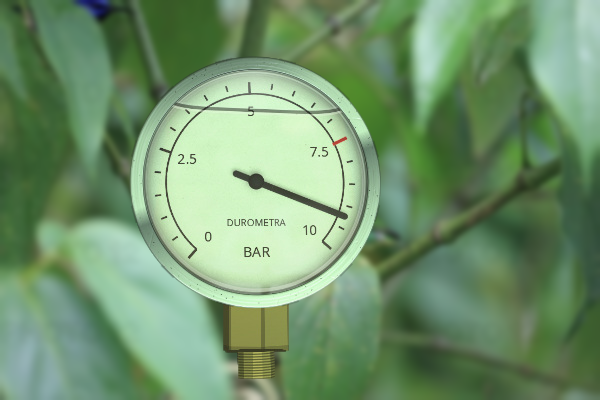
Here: 9.25 bar
